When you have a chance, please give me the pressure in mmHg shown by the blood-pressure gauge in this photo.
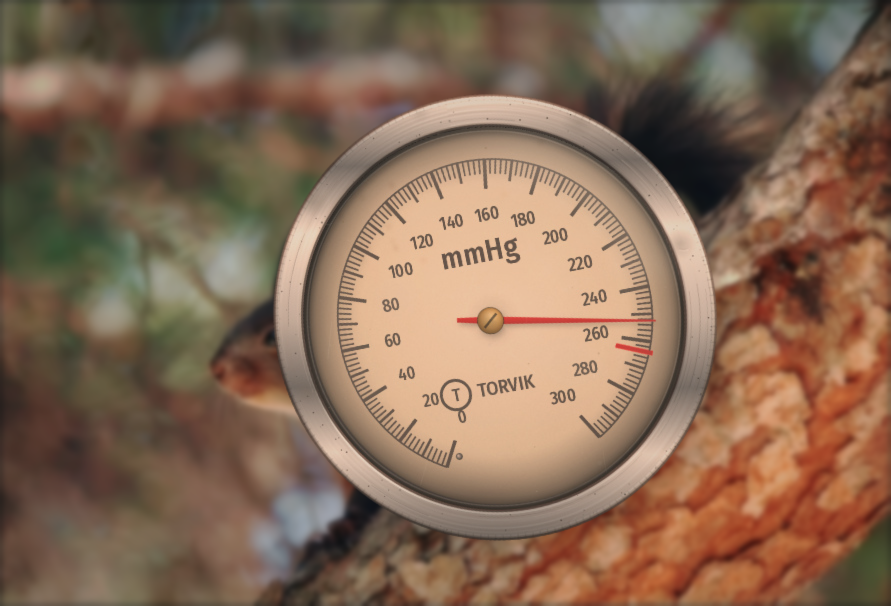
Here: 252 mmHg
